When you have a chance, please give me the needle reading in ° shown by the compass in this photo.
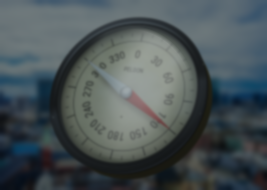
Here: 120 °
